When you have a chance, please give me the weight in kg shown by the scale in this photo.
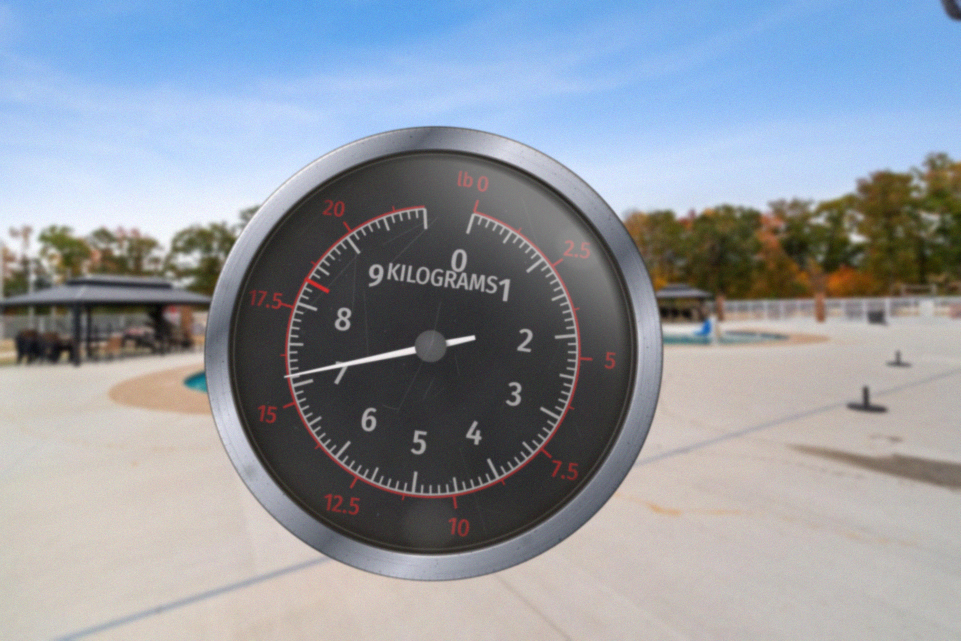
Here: 7.1 kg
